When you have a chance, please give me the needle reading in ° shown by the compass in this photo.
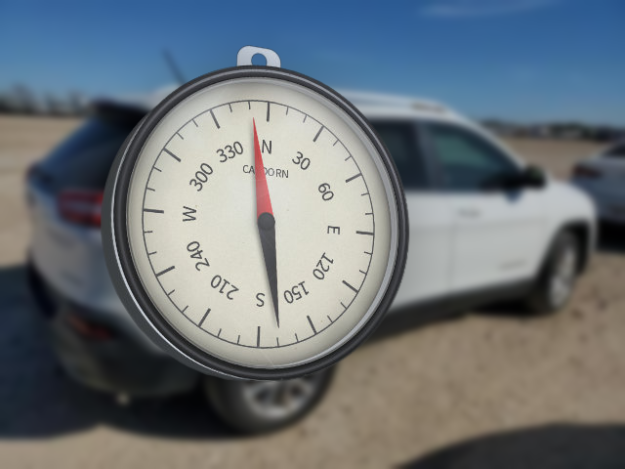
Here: 350 °
